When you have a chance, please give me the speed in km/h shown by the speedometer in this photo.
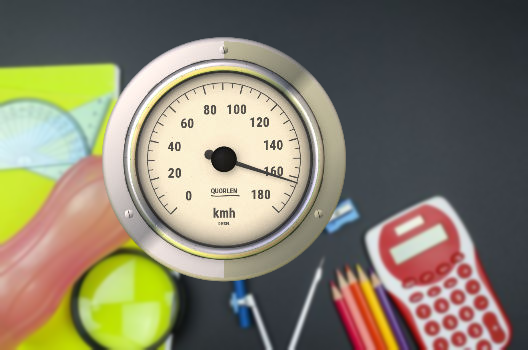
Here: 162.5 km/h
